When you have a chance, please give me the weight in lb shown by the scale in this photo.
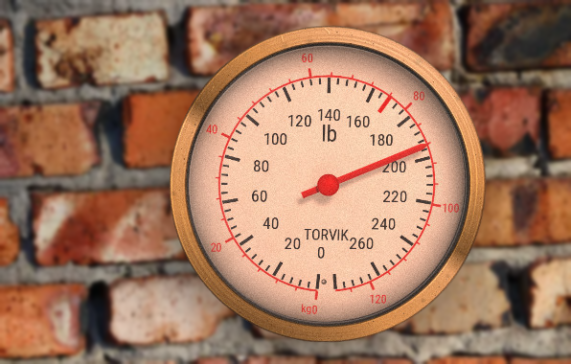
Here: 194 lb
